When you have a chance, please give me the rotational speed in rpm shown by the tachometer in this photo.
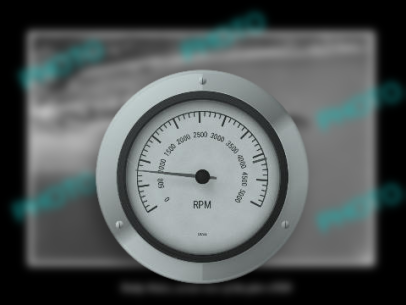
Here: 800 rpm
